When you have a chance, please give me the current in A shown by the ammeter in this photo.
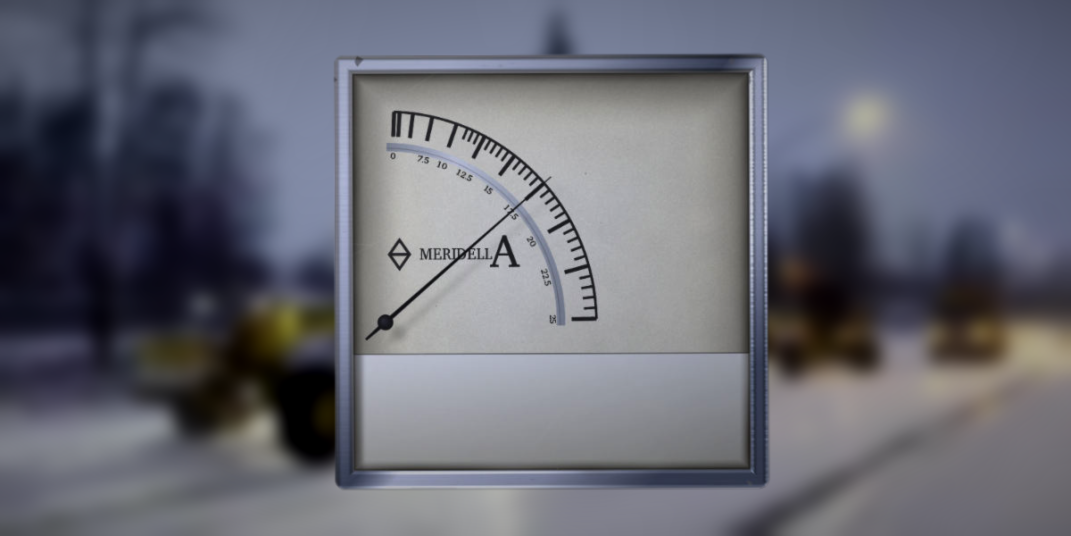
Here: 17.5 A
